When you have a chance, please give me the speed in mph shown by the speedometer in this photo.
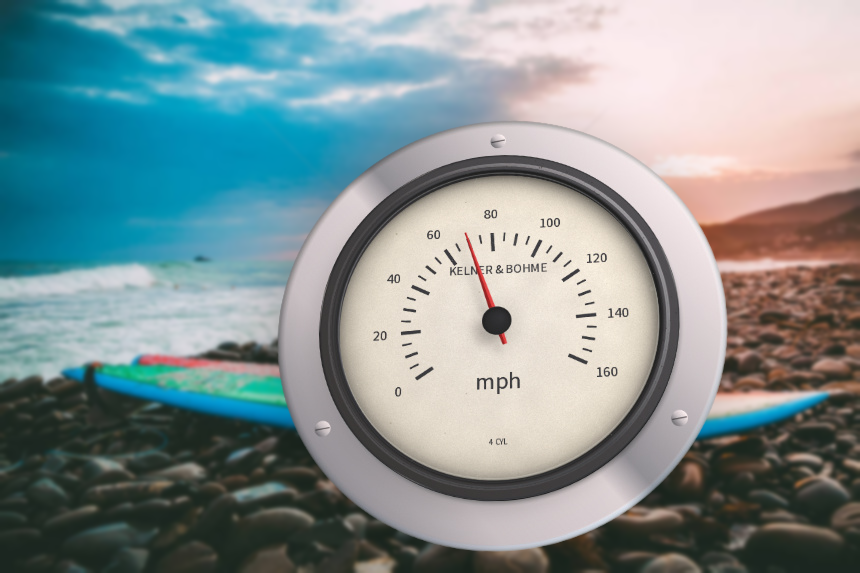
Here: 70 mph
